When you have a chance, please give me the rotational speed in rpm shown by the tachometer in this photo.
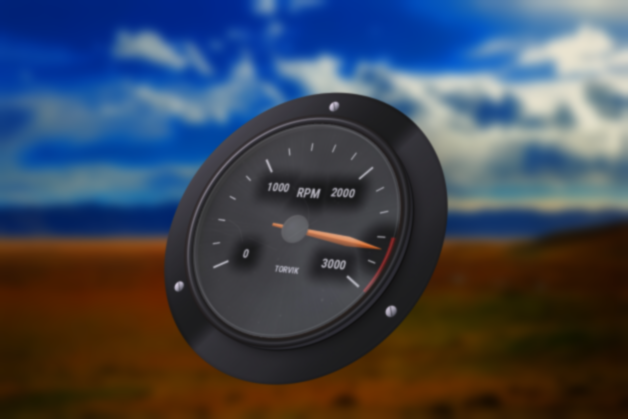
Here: 2700 rpm
